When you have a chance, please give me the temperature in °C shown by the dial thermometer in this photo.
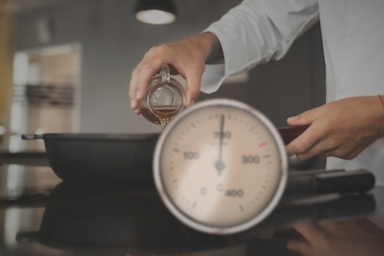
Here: 200 °C
